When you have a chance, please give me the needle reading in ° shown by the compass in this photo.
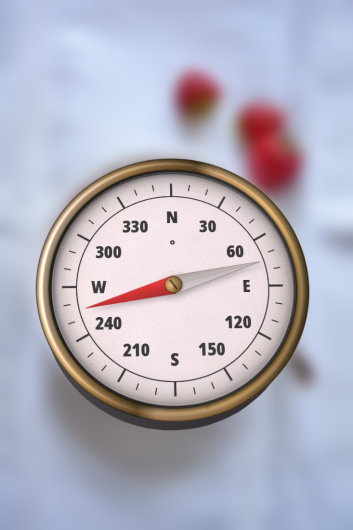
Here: 255 °
